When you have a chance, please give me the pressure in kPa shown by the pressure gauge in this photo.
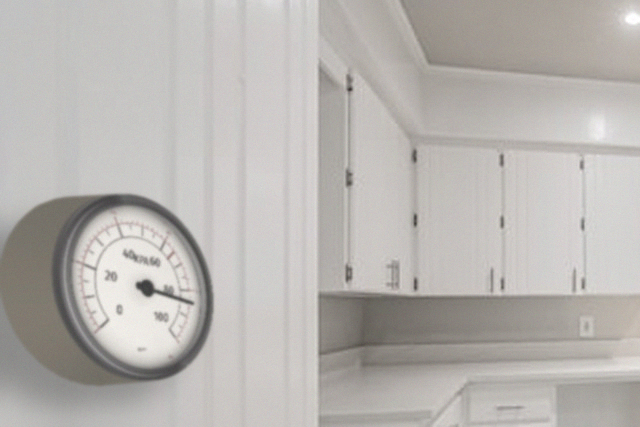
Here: 85 kPa
